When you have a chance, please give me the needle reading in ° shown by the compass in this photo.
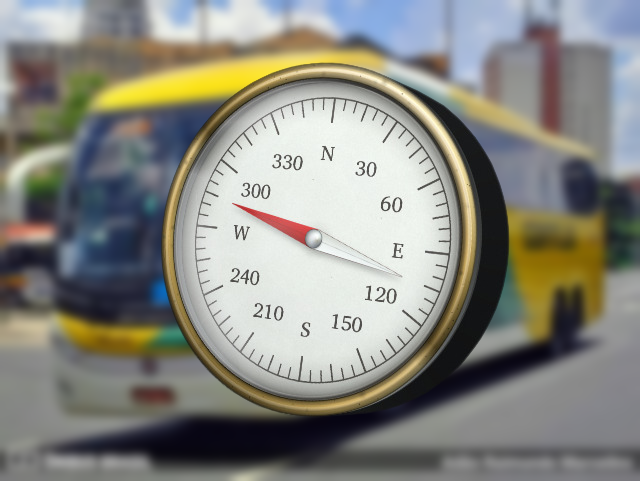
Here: 285 °
